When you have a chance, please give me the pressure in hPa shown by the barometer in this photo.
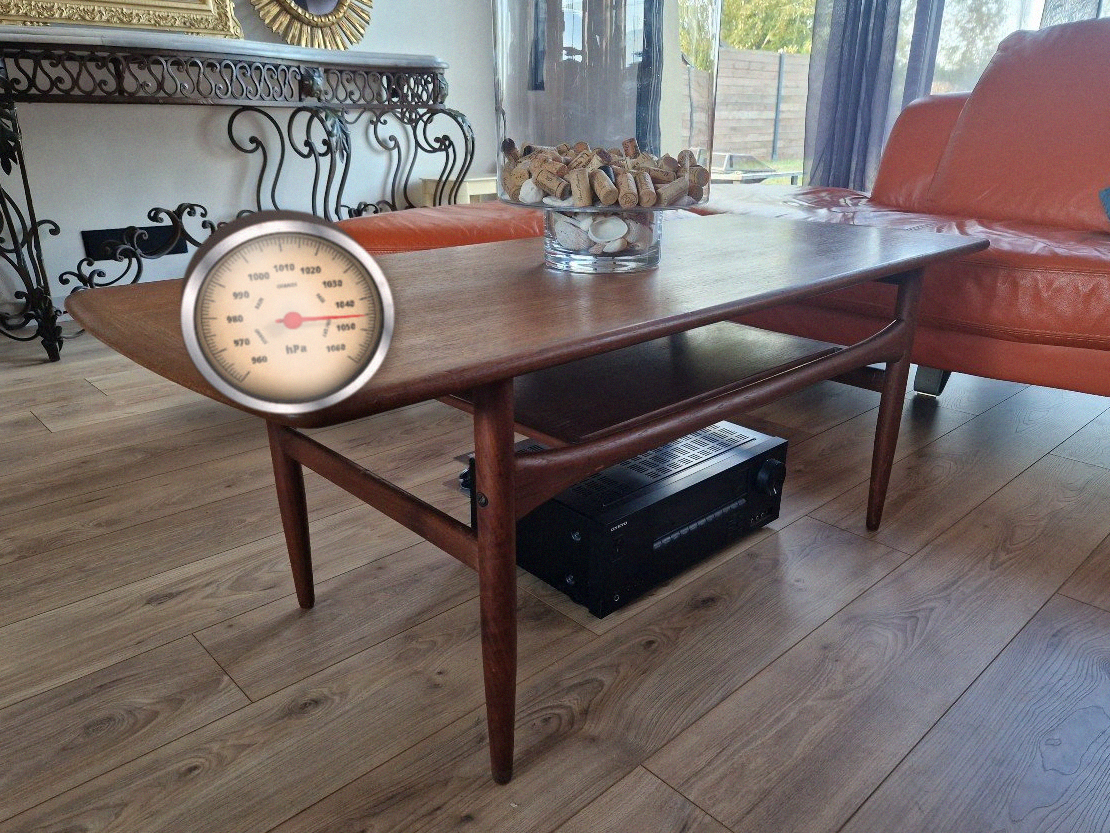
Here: 1045 hPa
